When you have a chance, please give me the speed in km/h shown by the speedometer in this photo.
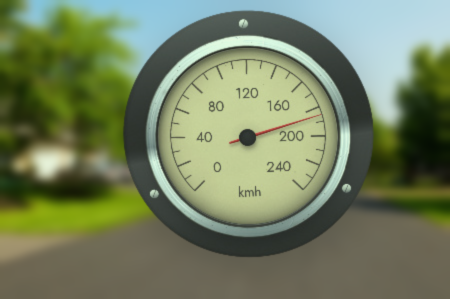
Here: 185 km/h
